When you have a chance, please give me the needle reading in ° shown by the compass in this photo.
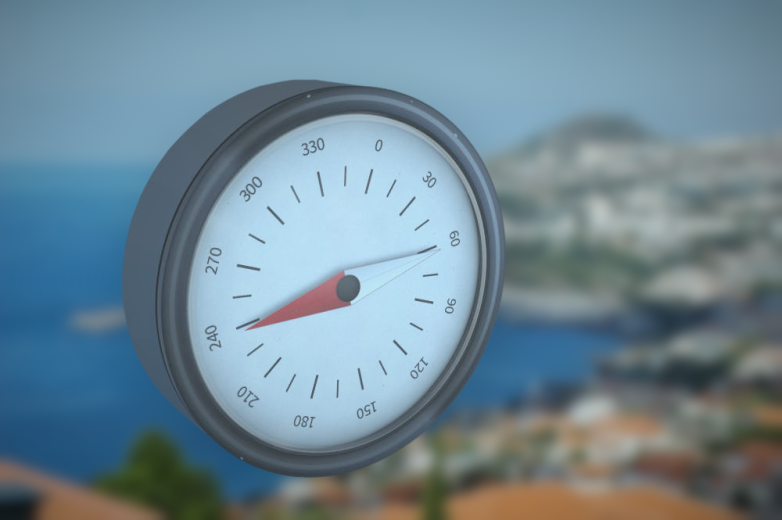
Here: 240 °
